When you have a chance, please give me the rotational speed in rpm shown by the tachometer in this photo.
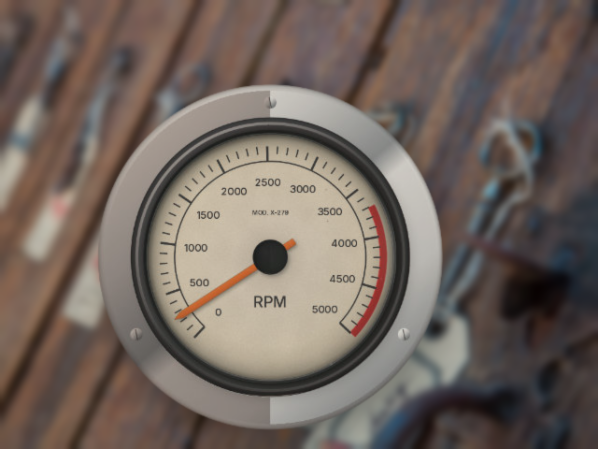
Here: 250 rpm
